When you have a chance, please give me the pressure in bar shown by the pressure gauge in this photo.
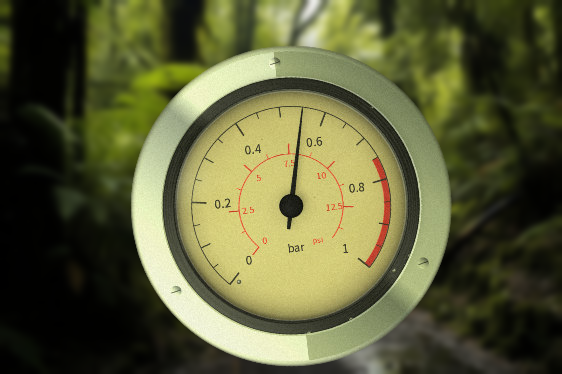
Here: 0.55 bar
